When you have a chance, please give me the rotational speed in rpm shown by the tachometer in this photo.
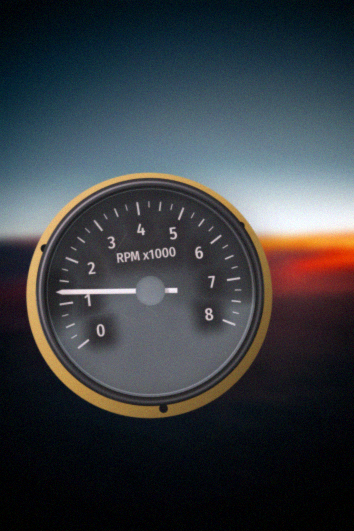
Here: 1250 rpm
